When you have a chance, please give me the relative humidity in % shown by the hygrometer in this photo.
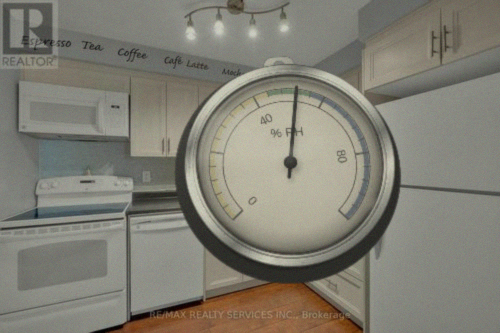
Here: 52 %
